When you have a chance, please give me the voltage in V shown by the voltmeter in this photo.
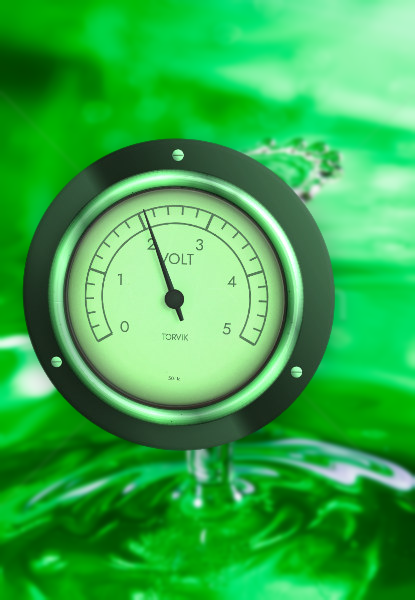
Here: 2.1 V
